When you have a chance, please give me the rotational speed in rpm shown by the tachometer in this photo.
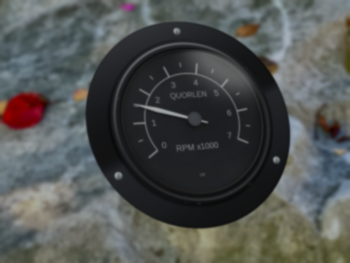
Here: 1500 rpm
